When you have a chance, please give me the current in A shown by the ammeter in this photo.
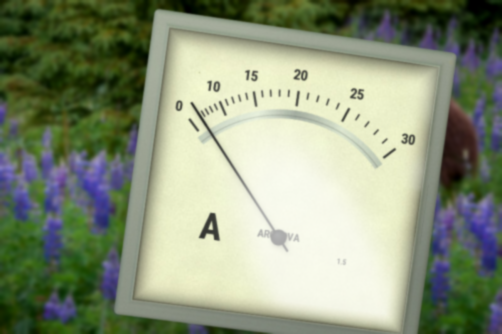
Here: 5 A
